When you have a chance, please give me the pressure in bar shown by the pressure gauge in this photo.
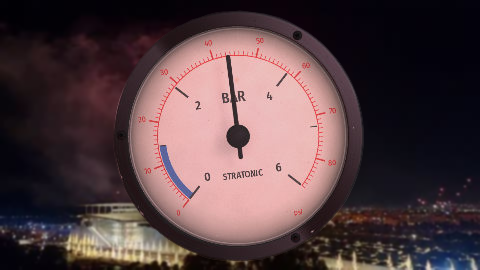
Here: 3 bar
